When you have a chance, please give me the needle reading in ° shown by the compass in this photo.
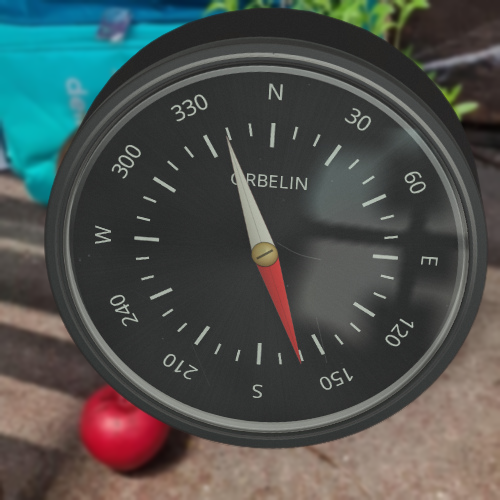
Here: 160 °
